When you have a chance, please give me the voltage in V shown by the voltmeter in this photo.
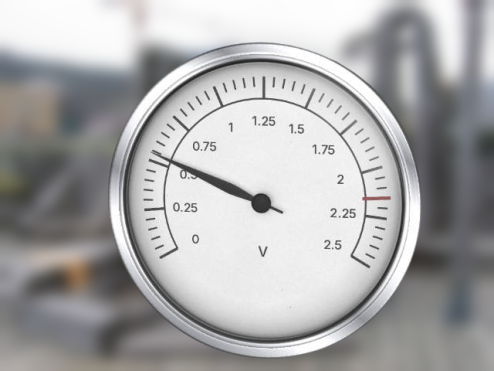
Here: 0.55 V
